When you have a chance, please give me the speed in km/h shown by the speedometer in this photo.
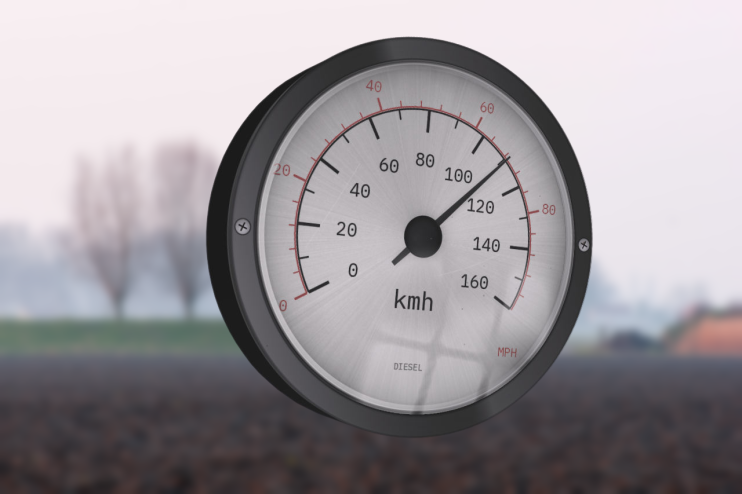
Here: 110 km/h
